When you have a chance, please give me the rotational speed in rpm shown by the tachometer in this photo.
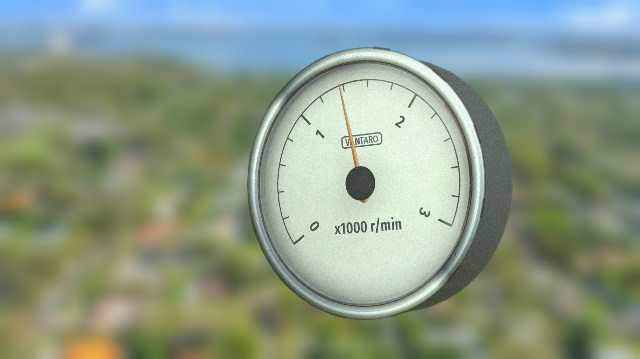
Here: 1400 rpm
